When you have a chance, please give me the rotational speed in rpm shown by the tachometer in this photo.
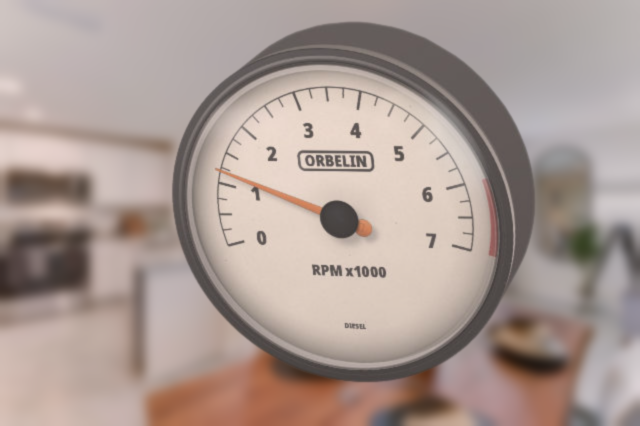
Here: 1250 rpm
